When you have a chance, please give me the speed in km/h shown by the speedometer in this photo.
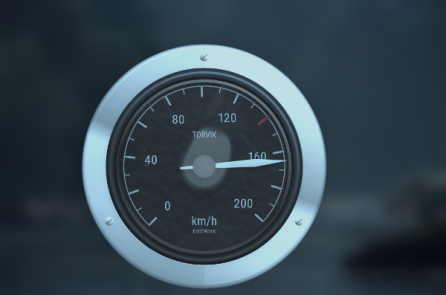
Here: 165 km/h
